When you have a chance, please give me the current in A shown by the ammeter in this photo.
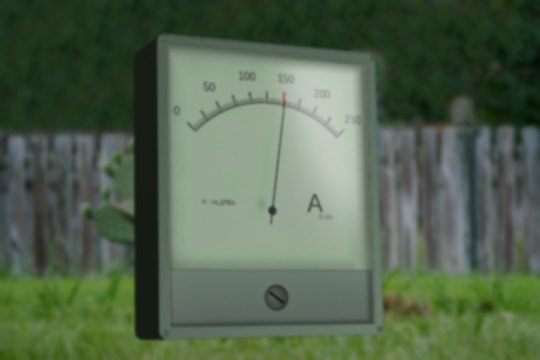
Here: 150 A
